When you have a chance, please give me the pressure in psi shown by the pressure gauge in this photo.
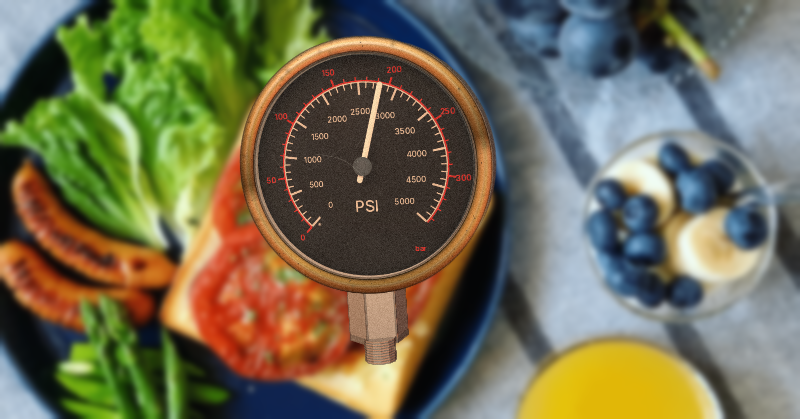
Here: 2800 psi
